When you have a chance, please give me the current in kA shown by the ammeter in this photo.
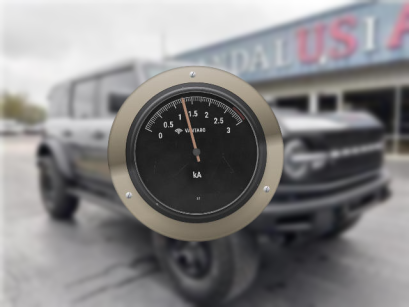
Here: 1.25 kA
